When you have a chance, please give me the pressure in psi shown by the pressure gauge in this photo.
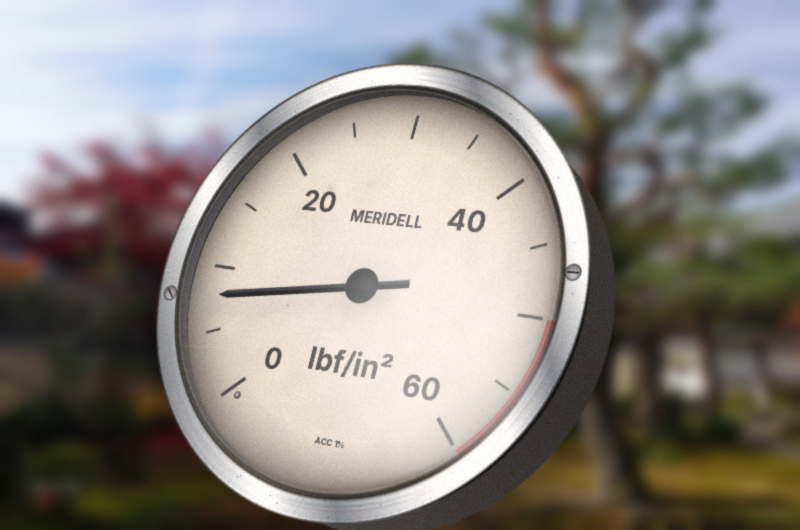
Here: 7.5 psi
